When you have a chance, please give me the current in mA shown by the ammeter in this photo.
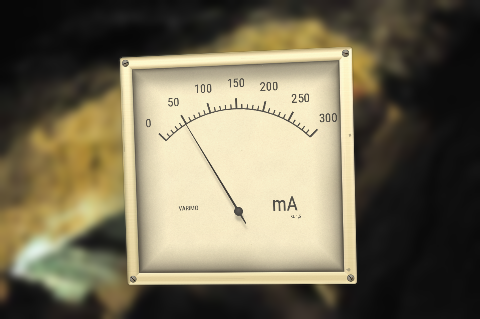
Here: 50 mA
